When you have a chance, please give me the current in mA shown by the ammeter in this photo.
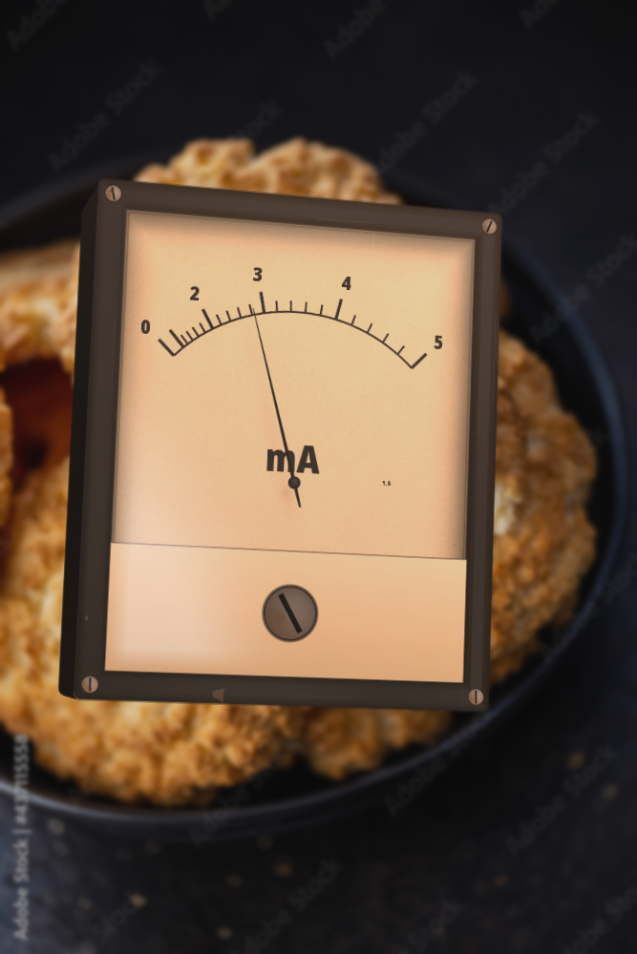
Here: 2.8 mA
